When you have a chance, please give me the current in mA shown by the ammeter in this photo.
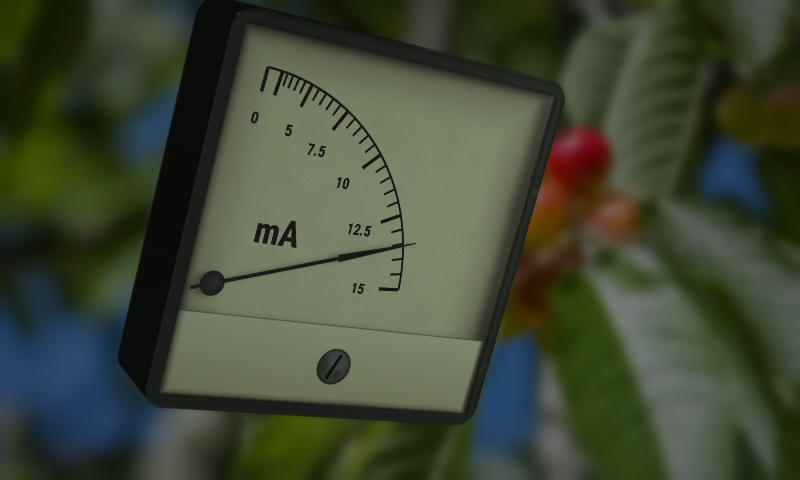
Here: 13.5 mA
